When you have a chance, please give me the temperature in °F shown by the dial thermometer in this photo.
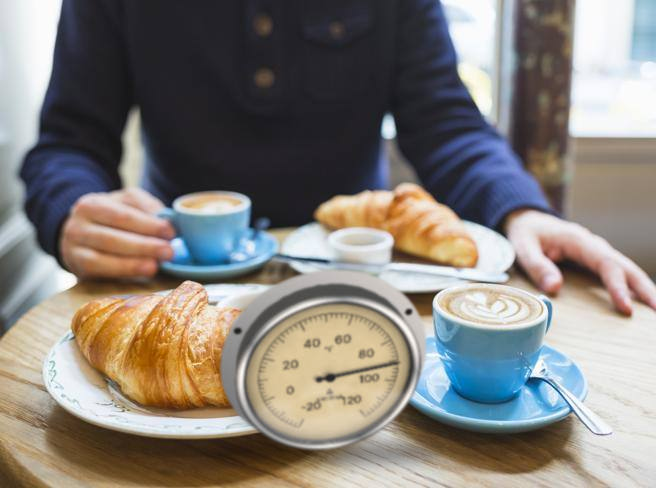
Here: 90 °F
